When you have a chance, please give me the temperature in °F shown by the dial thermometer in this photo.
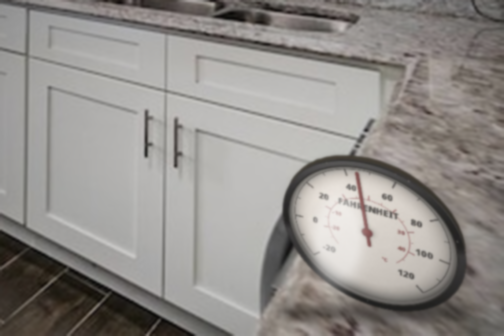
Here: 45 °F
